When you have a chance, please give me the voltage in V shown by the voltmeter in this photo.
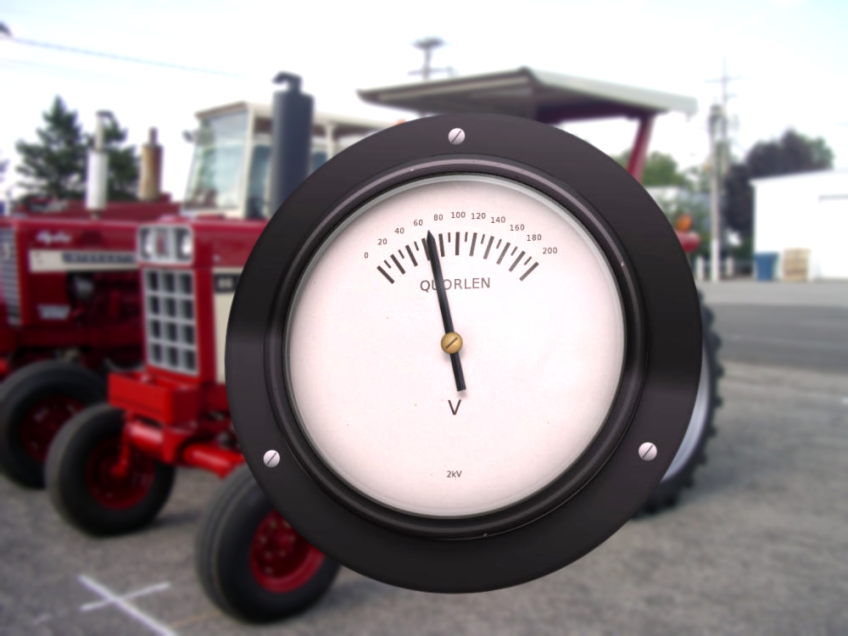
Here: 70 V
